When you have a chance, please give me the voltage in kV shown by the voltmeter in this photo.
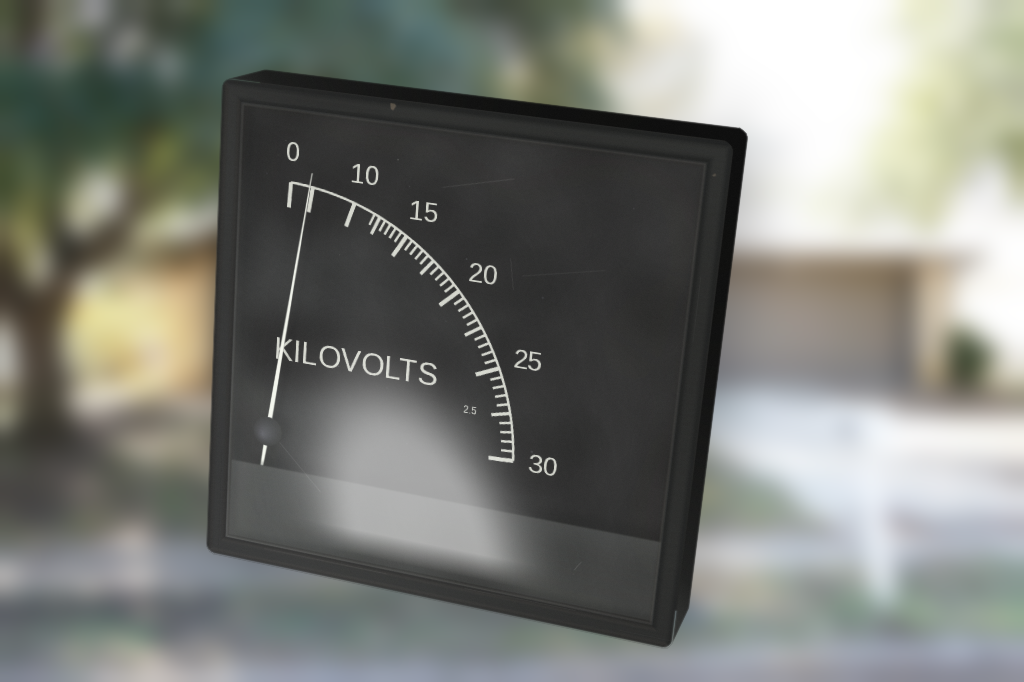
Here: 5 kV
